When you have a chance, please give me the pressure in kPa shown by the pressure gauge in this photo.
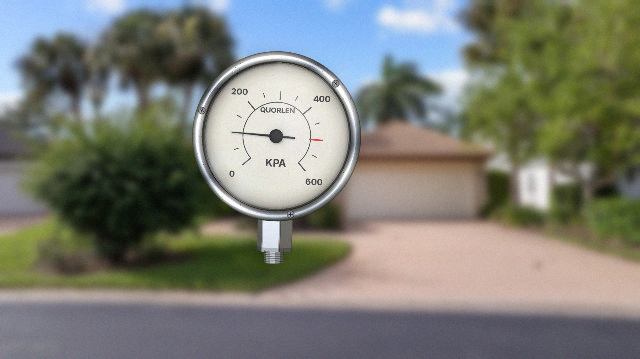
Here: 100 kPa
